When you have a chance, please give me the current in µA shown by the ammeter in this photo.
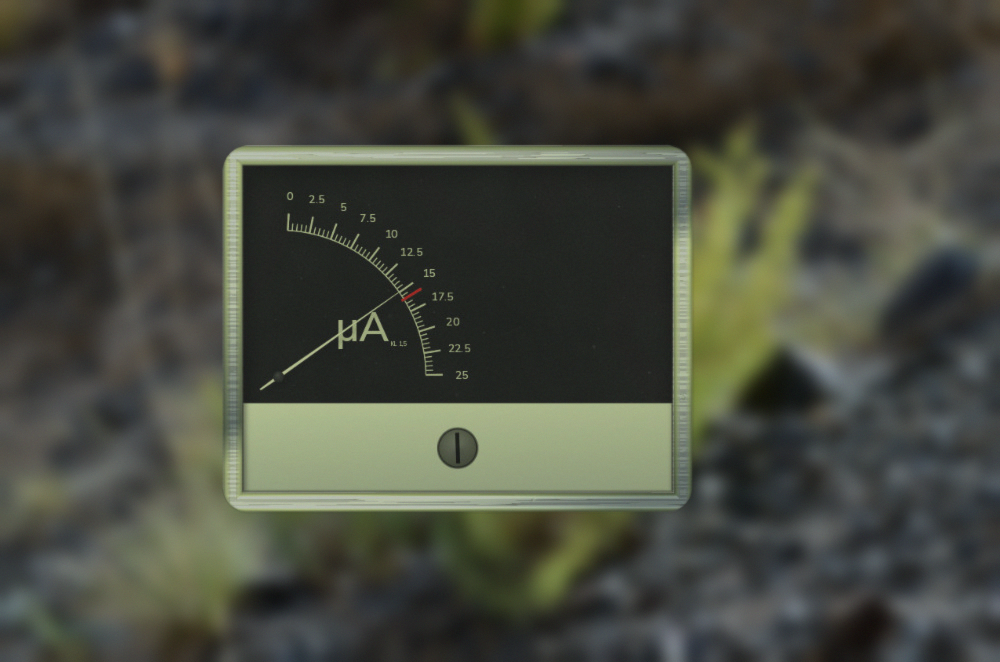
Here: 15 µA
